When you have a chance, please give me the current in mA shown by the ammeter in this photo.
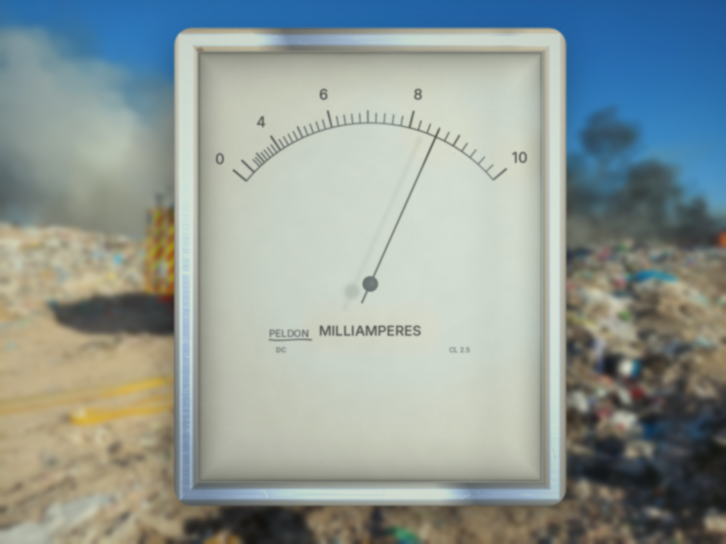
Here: 8.6 mA
